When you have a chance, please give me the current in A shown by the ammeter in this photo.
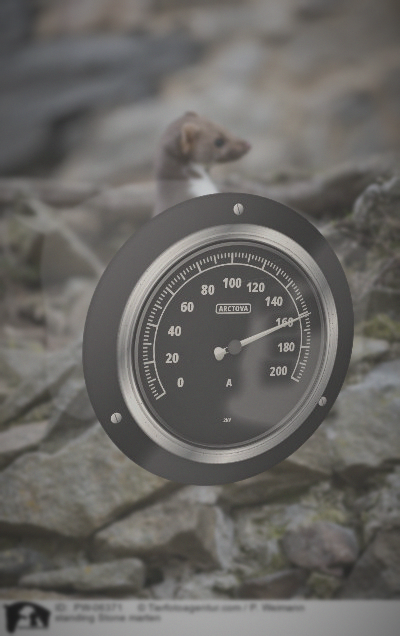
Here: 160 A
